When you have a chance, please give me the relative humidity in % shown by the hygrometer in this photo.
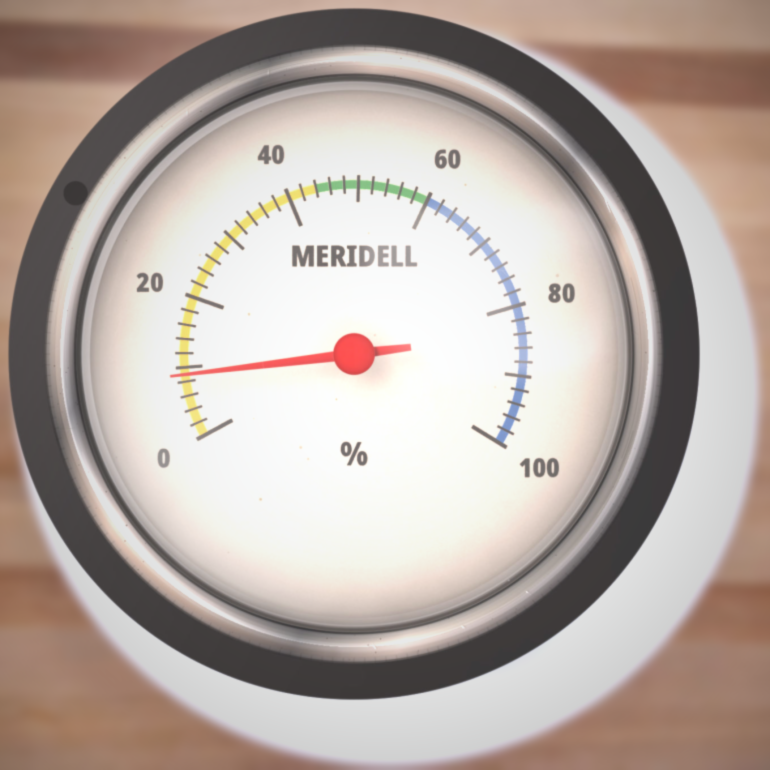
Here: 9 %
